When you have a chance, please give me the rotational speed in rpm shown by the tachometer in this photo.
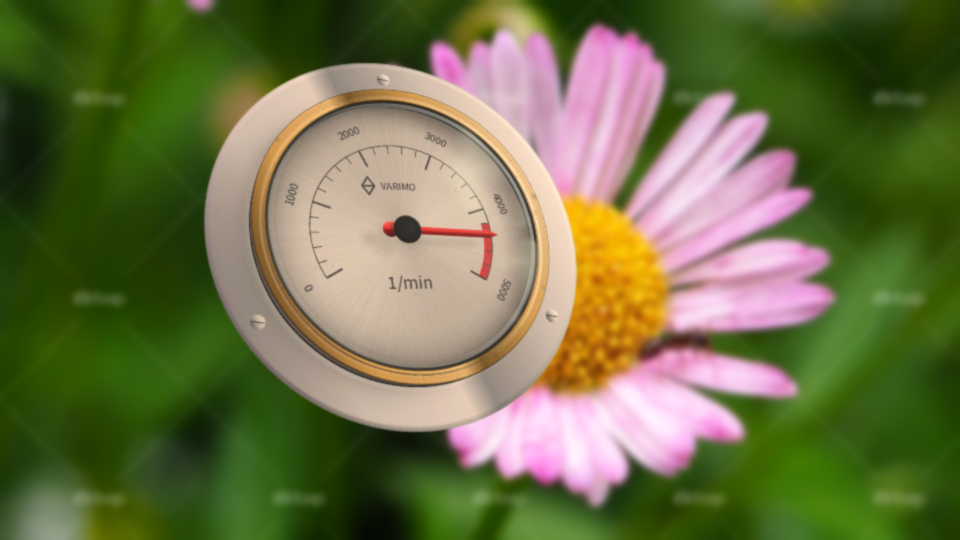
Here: 4400 rpm
